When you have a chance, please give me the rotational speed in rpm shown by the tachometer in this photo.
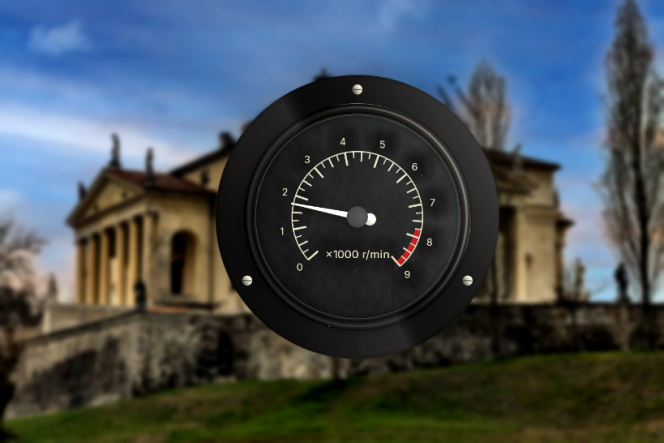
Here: 1750 rpm
